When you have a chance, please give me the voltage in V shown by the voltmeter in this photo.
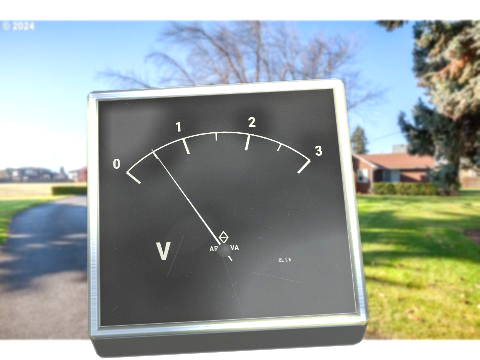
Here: 0.5 V
